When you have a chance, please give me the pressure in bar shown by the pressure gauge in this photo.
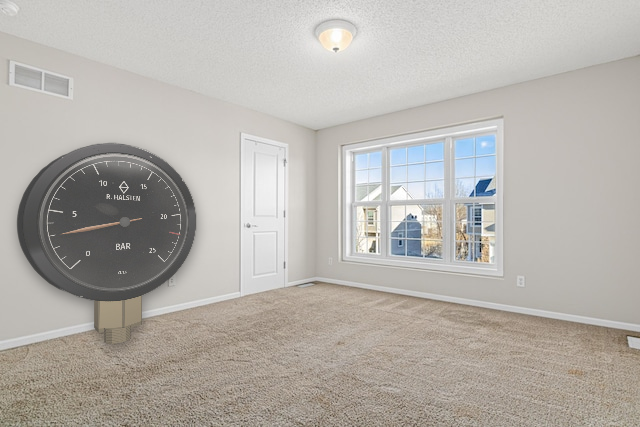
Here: 3 bar
